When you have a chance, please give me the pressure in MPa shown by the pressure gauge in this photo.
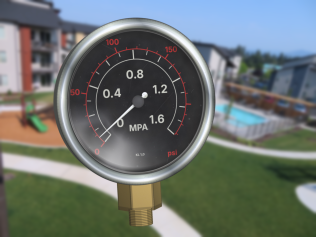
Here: 0.05 MPa
